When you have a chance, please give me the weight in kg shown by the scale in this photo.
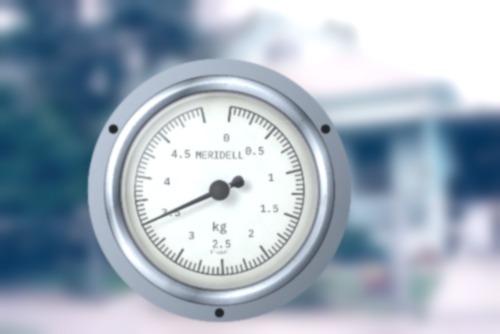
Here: 3.5 kg
